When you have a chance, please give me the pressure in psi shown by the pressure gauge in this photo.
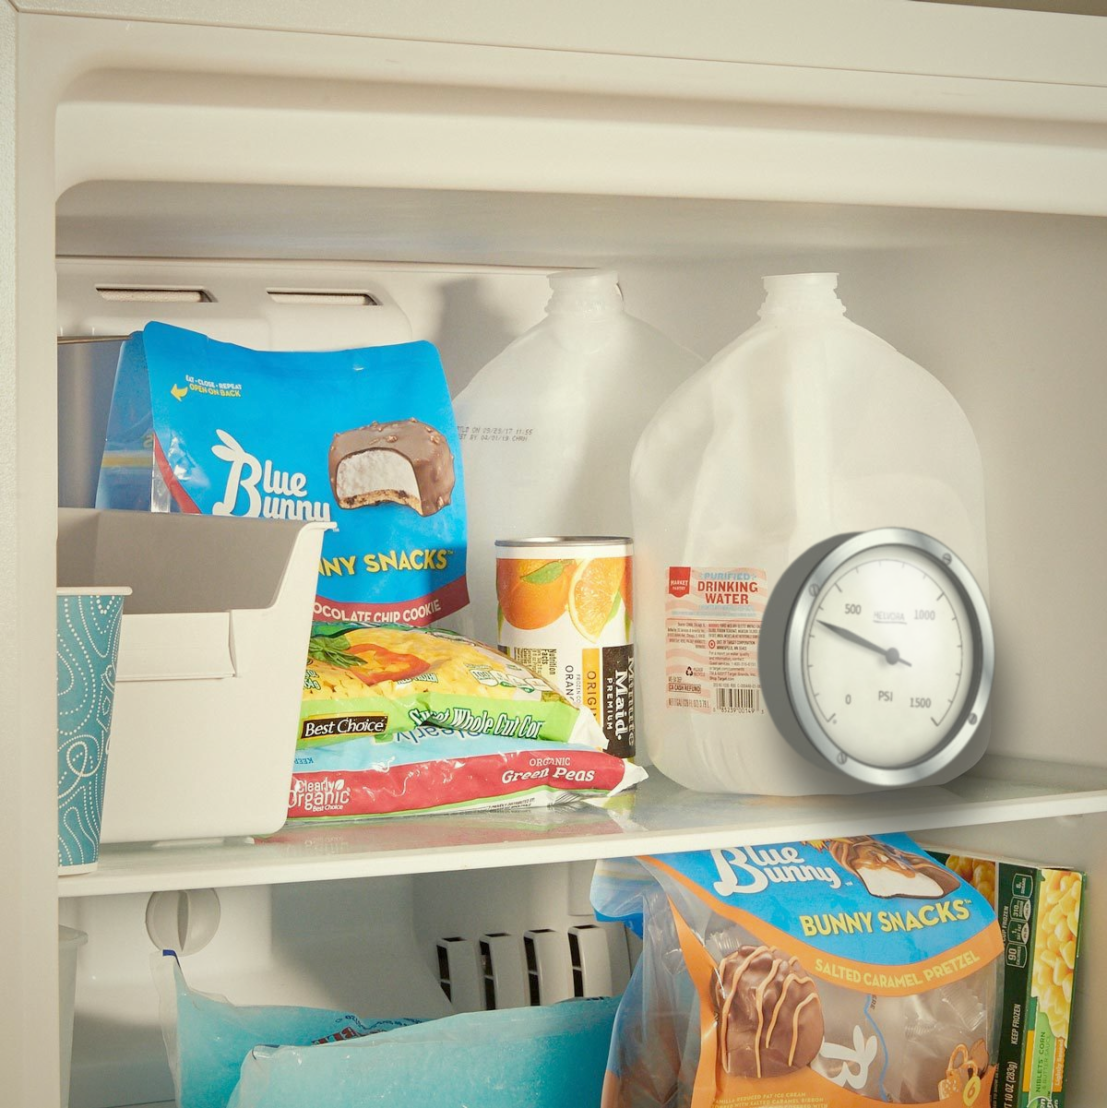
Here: 350 psi
